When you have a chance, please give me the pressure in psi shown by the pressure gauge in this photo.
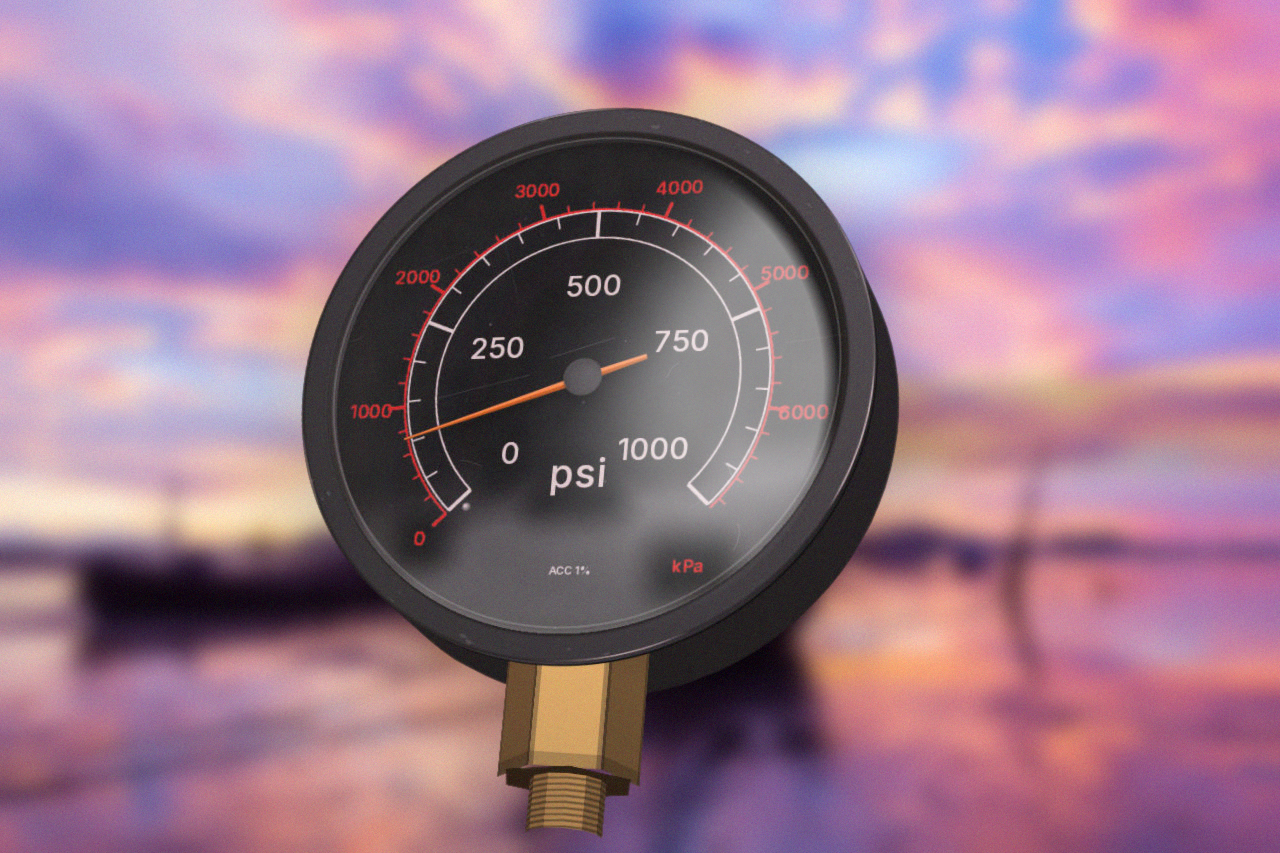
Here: 100 psi
